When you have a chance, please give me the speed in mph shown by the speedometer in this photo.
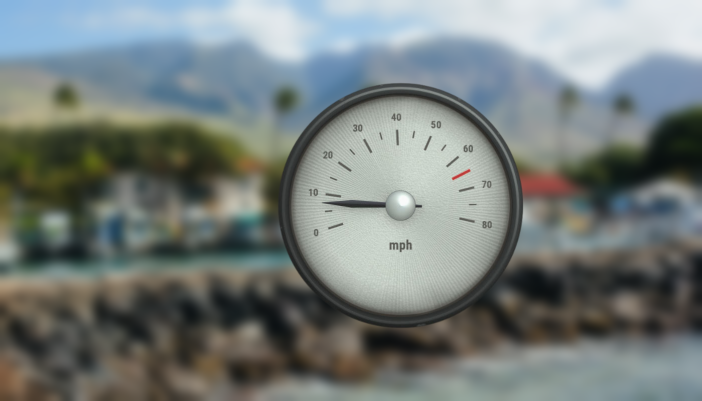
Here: 7.5 mph
